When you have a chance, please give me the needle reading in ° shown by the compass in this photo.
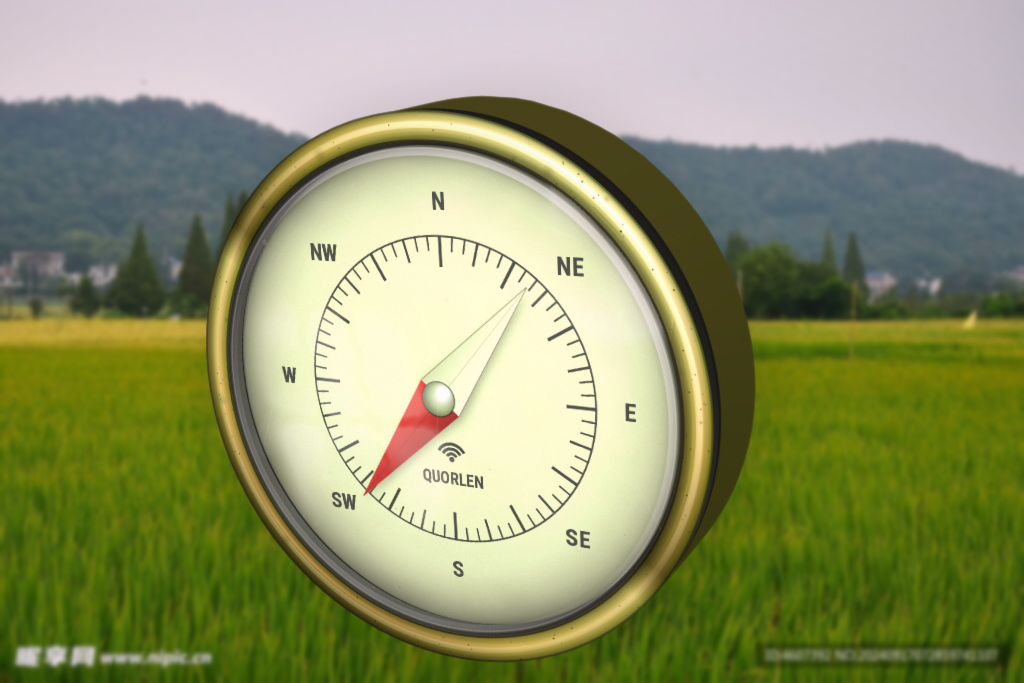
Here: 220 °
